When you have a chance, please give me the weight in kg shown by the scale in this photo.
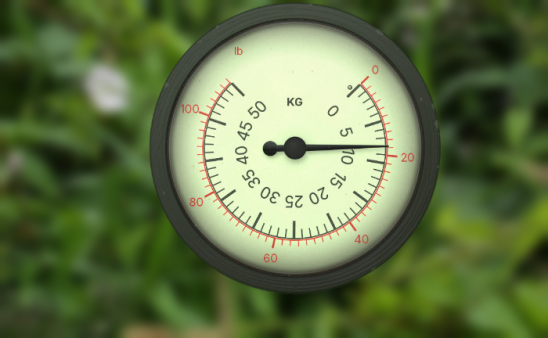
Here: 8 kg
